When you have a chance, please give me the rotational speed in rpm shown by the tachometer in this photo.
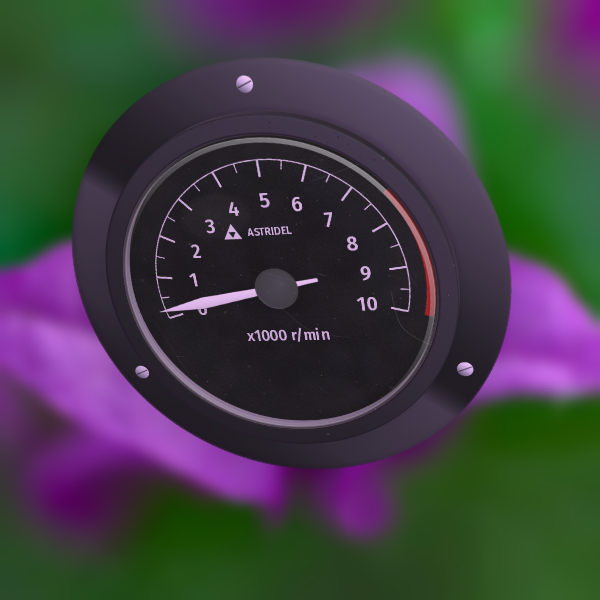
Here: 250 rpm
